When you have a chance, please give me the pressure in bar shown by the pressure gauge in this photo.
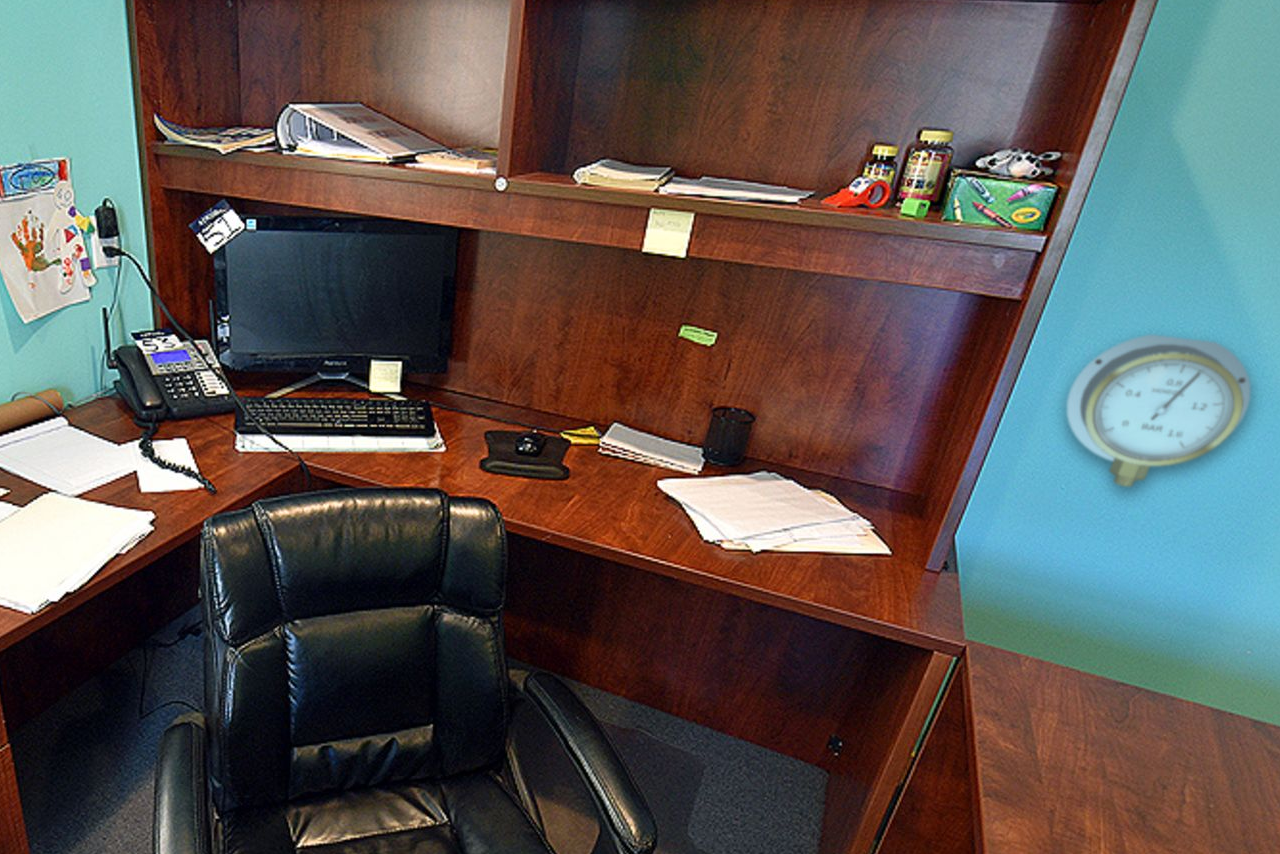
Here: 0.9 bar
